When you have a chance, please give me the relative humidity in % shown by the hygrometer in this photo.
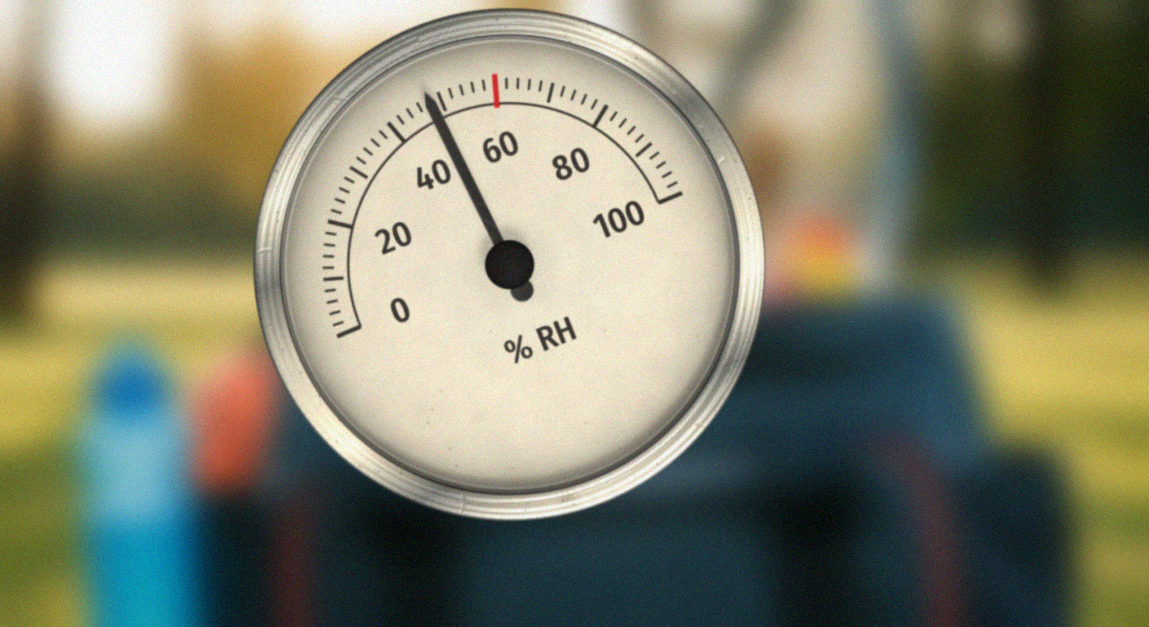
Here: 48 %
